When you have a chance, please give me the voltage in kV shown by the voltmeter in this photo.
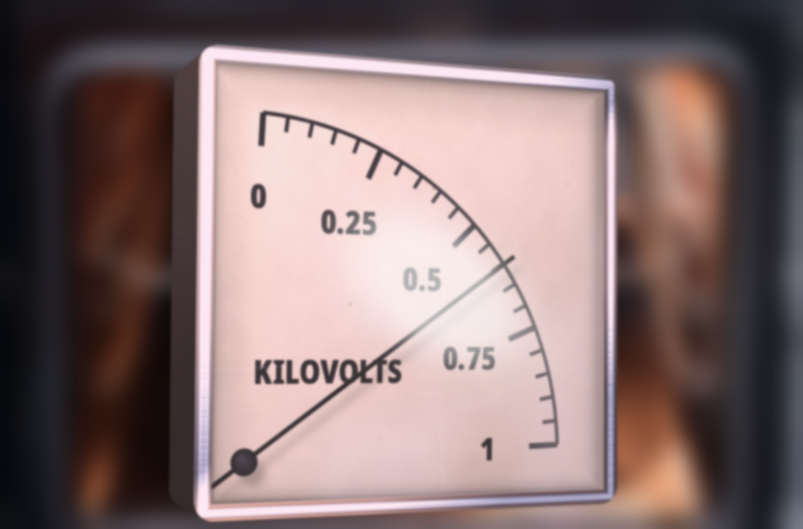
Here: 0.6 kV
